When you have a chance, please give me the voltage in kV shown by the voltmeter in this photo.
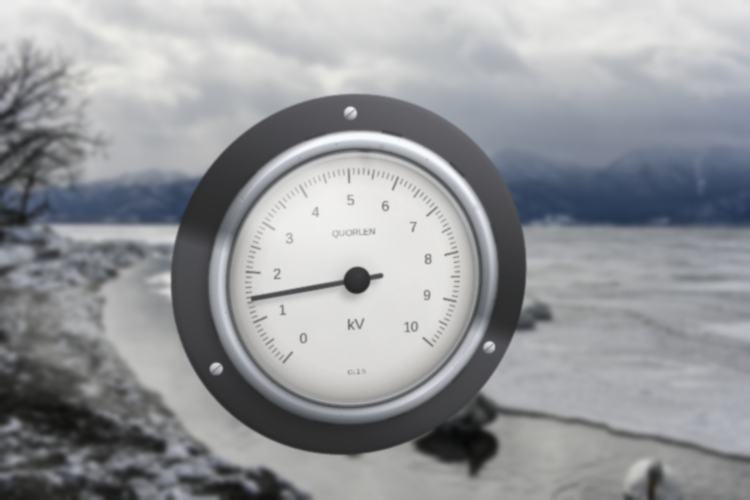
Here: 1.5 kV
